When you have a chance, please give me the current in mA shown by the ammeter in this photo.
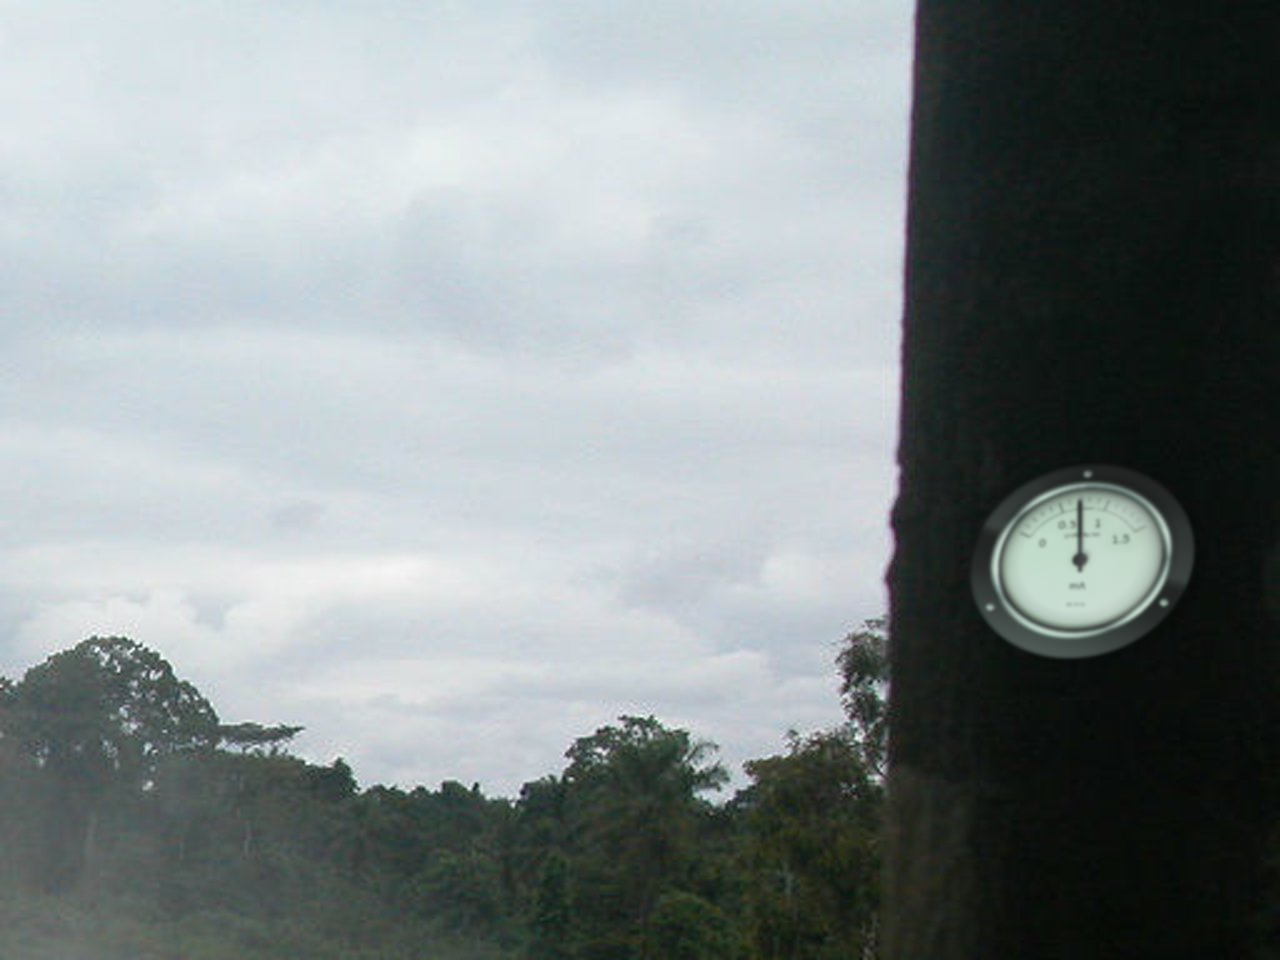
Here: 0.7 mA
